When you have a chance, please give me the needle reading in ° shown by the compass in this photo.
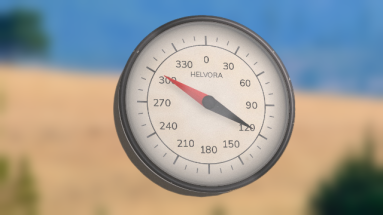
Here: 300 °
